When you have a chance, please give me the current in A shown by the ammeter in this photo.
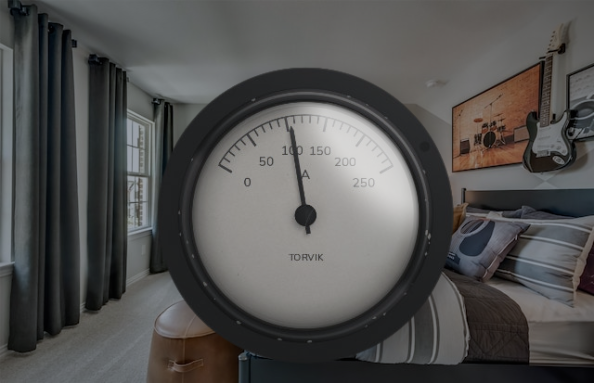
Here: 105 A
